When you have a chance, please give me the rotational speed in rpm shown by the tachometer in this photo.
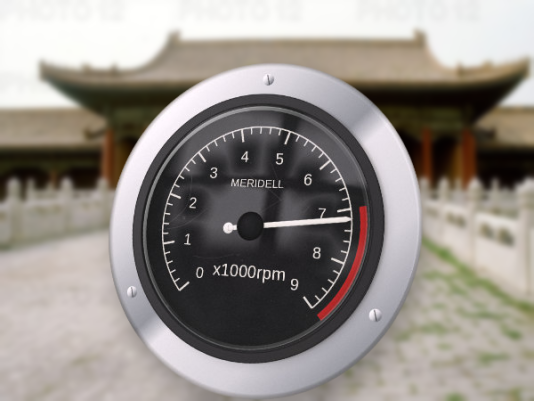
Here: 7200 rpm
